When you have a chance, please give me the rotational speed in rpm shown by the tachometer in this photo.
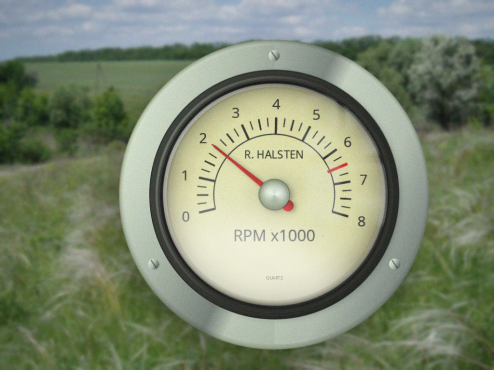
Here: 2000 rpm
